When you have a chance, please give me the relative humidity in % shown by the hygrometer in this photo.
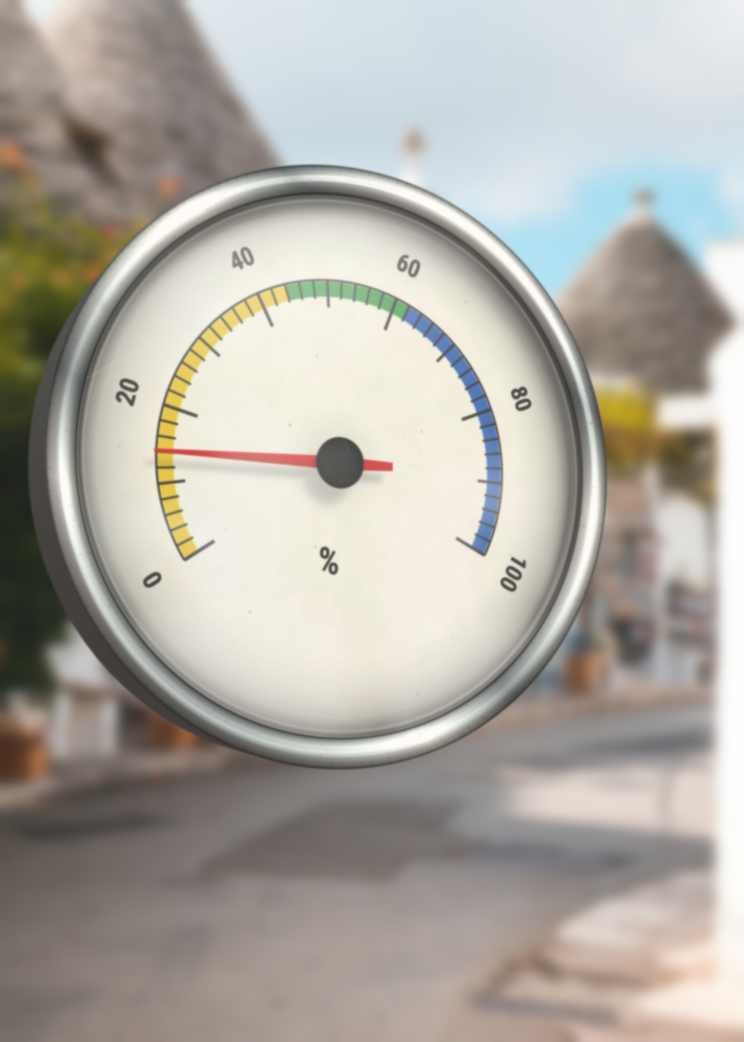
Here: 14 %
